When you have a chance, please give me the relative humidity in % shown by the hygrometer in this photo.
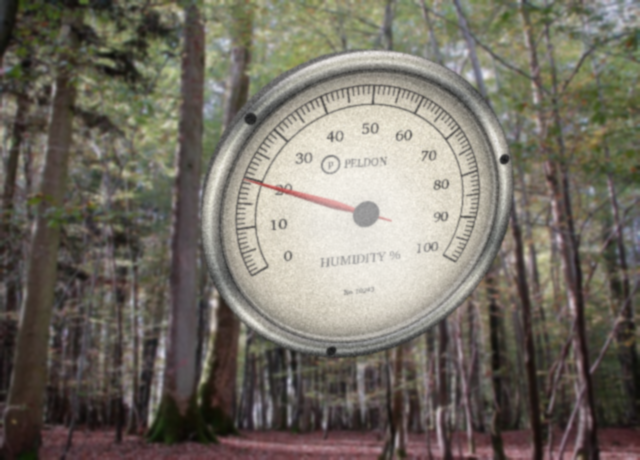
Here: 20 %
